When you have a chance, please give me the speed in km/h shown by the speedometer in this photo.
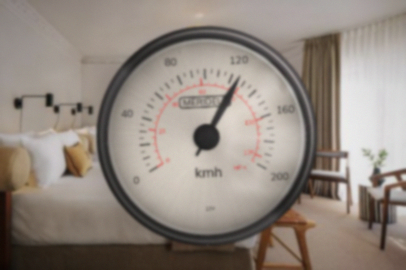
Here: 125 km/h
